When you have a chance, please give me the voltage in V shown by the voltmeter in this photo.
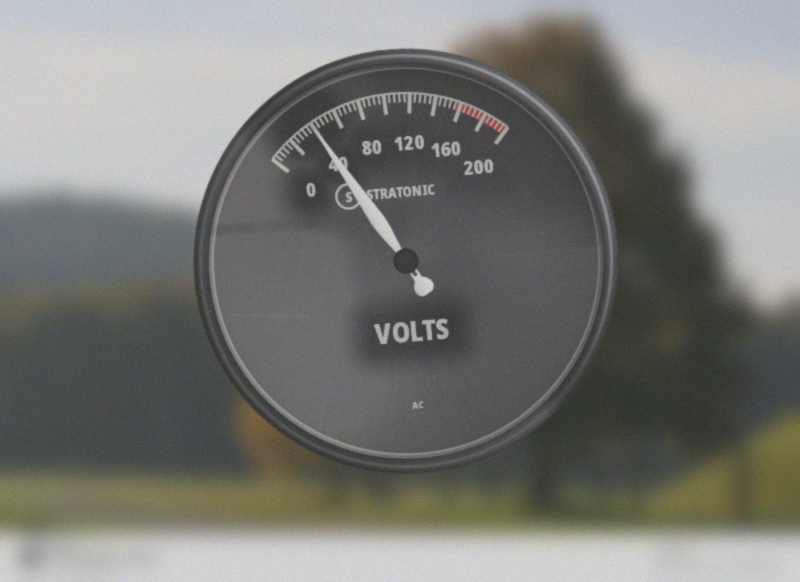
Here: 40 V
